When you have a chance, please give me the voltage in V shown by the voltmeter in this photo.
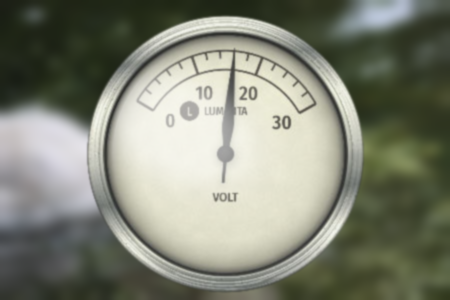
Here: 16 V
